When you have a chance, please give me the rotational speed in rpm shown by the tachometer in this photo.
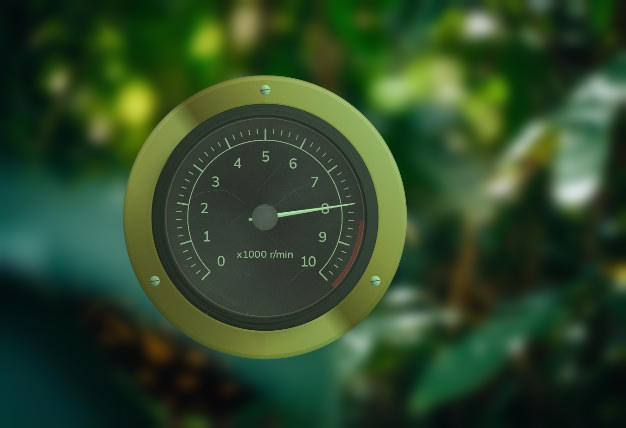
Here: 8000 rpm
